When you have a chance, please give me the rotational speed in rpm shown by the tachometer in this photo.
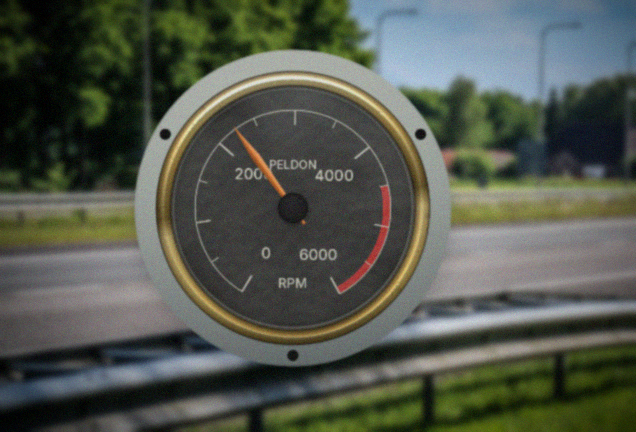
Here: 2250 rpm
